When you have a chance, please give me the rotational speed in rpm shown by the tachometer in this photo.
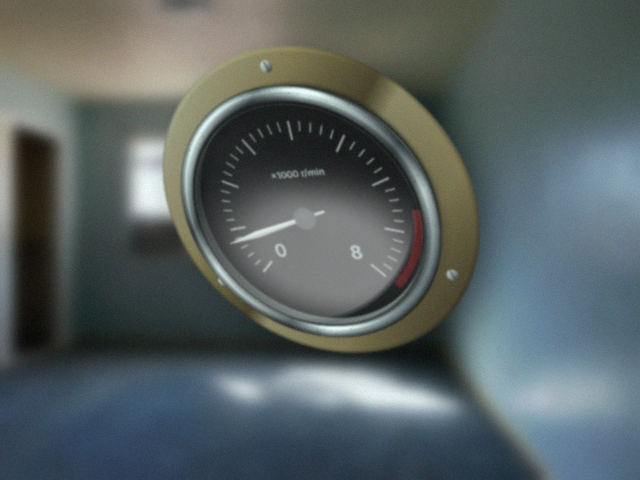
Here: 800 rpm
